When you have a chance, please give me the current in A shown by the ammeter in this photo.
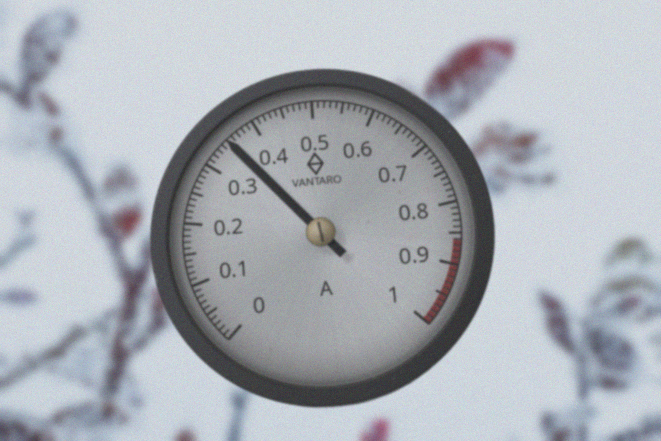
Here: 0.35 A
